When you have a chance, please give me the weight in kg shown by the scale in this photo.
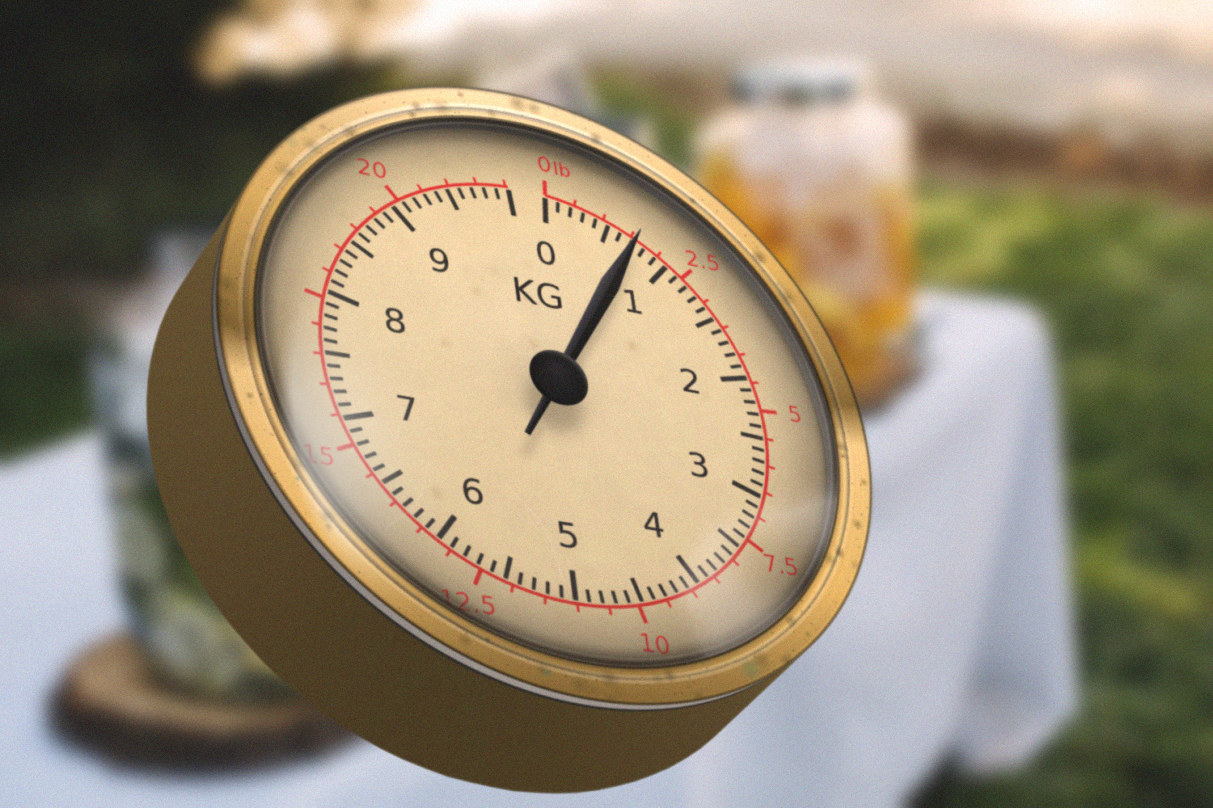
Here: 0.7 kg
